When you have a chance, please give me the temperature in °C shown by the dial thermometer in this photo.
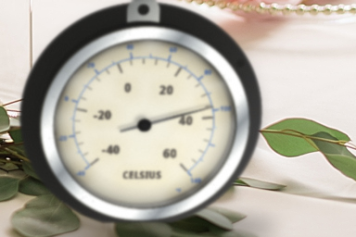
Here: 36 °C
